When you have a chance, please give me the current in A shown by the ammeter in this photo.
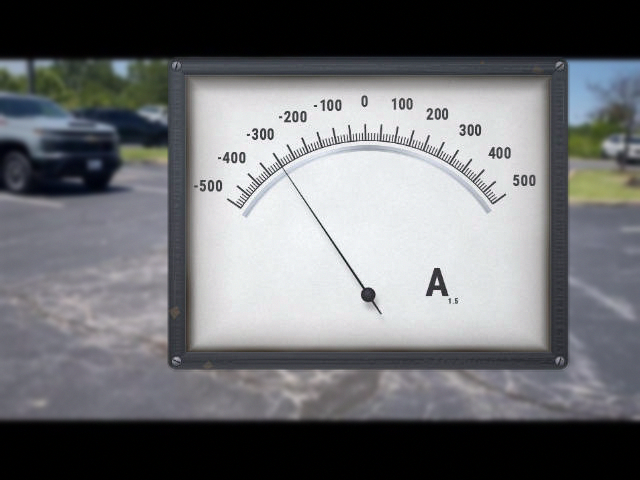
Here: -300 A
